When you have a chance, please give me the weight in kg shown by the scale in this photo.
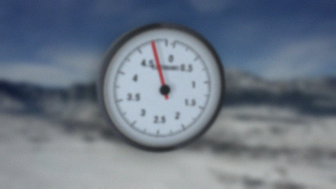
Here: 4.75 kg
